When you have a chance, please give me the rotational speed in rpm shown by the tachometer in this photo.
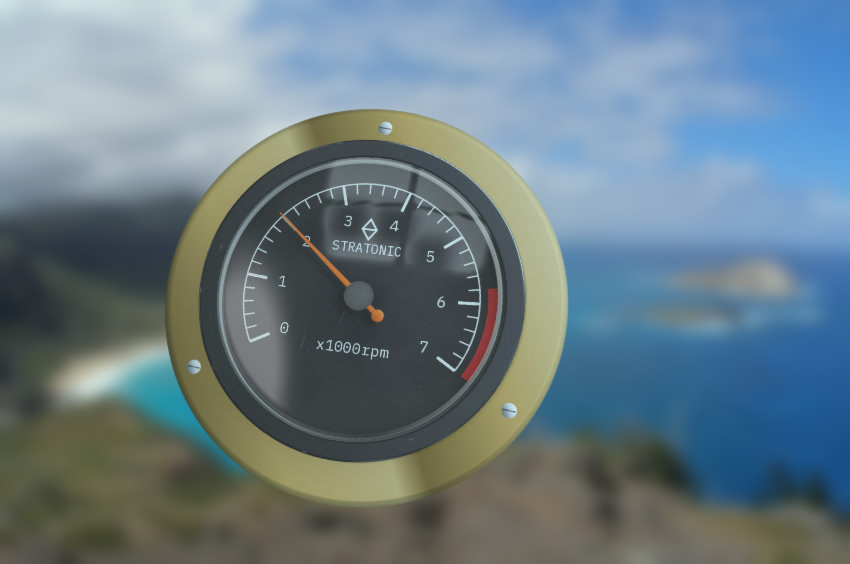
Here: 2000 rpm
